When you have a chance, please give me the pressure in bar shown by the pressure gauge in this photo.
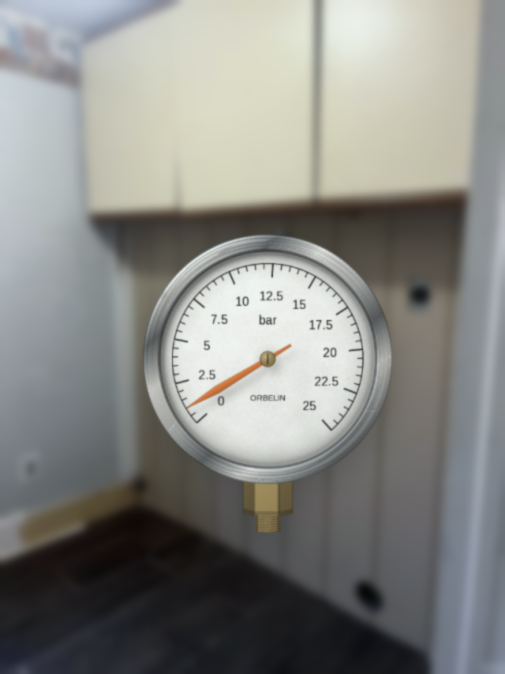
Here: 1 bar
